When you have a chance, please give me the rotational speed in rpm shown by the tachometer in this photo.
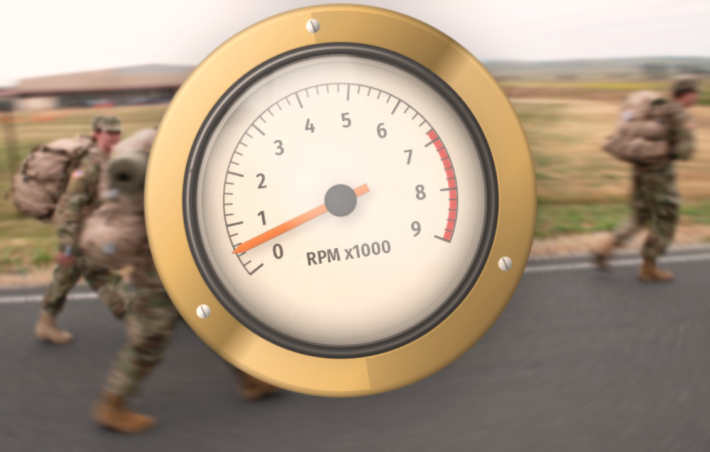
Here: 500 rpm
